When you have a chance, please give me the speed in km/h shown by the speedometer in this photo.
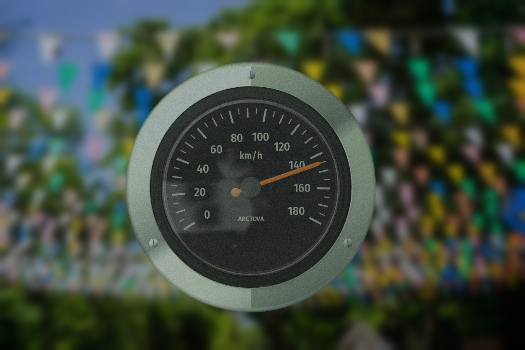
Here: 145 km/h
